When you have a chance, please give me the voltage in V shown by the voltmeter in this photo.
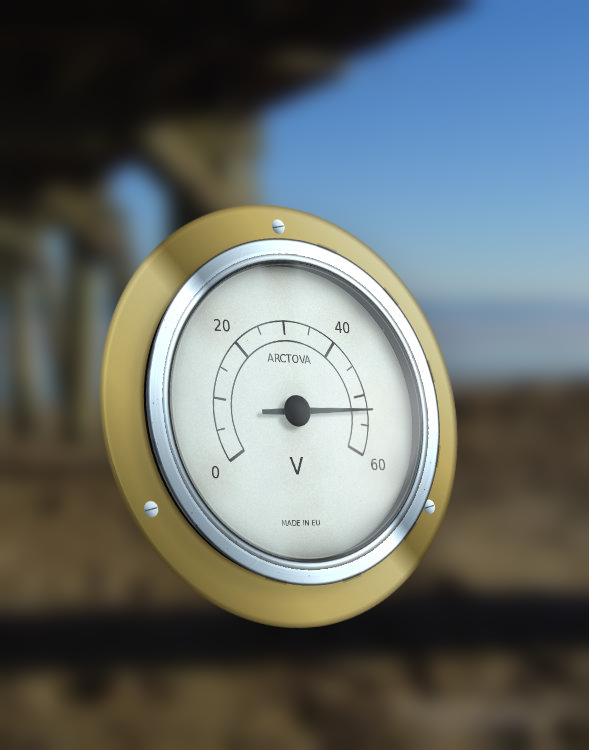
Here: 52.5 V
